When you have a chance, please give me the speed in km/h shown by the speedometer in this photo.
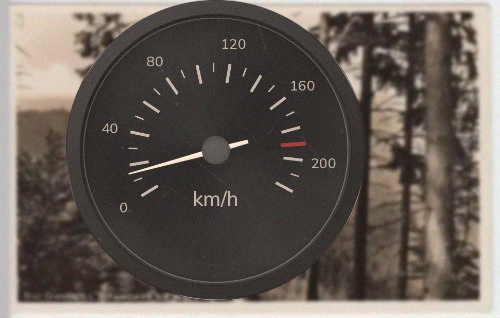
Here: 15 km/h
